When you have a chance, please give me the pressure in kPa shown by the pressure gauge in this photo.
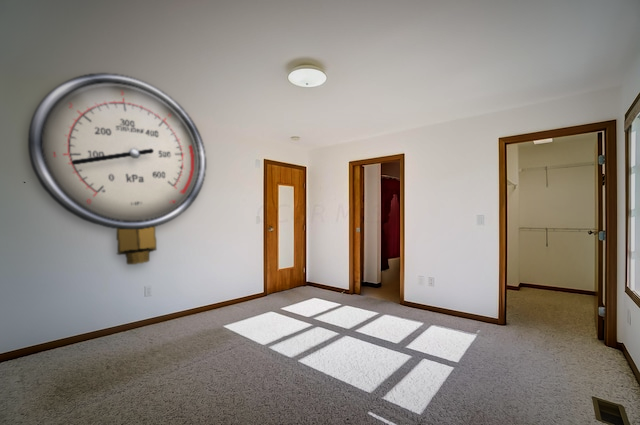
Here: 80 kPa
